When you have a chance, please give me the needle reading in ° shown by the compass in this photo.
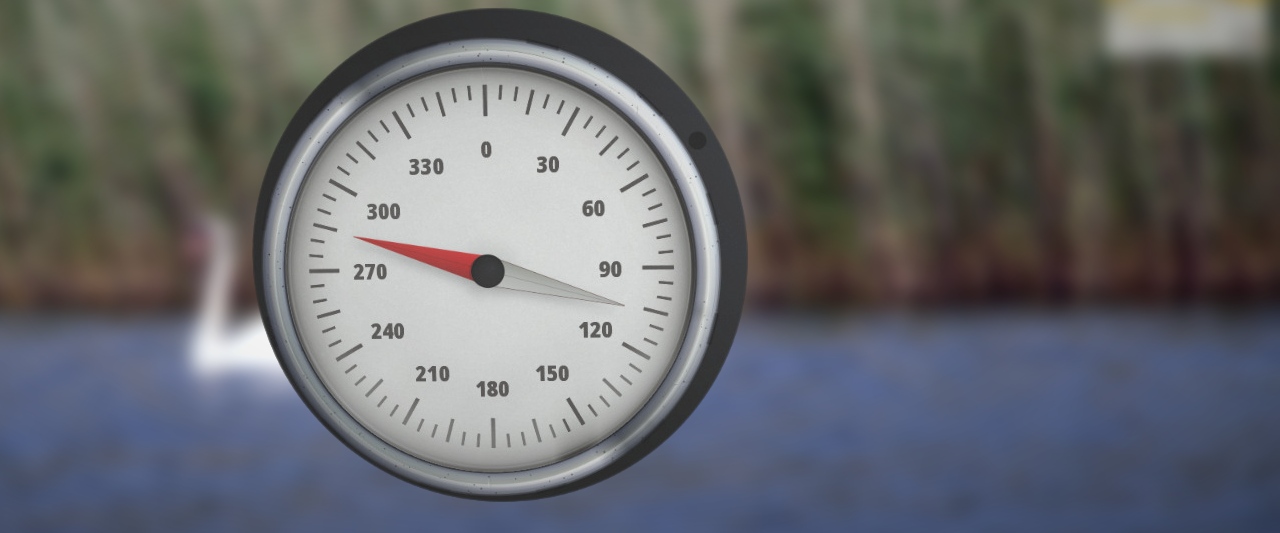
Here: 285 °
